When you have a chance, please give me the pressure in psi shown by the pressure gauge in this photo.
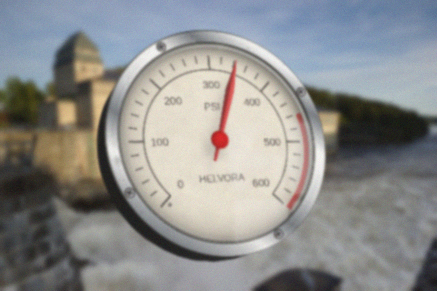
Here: 340 psi
